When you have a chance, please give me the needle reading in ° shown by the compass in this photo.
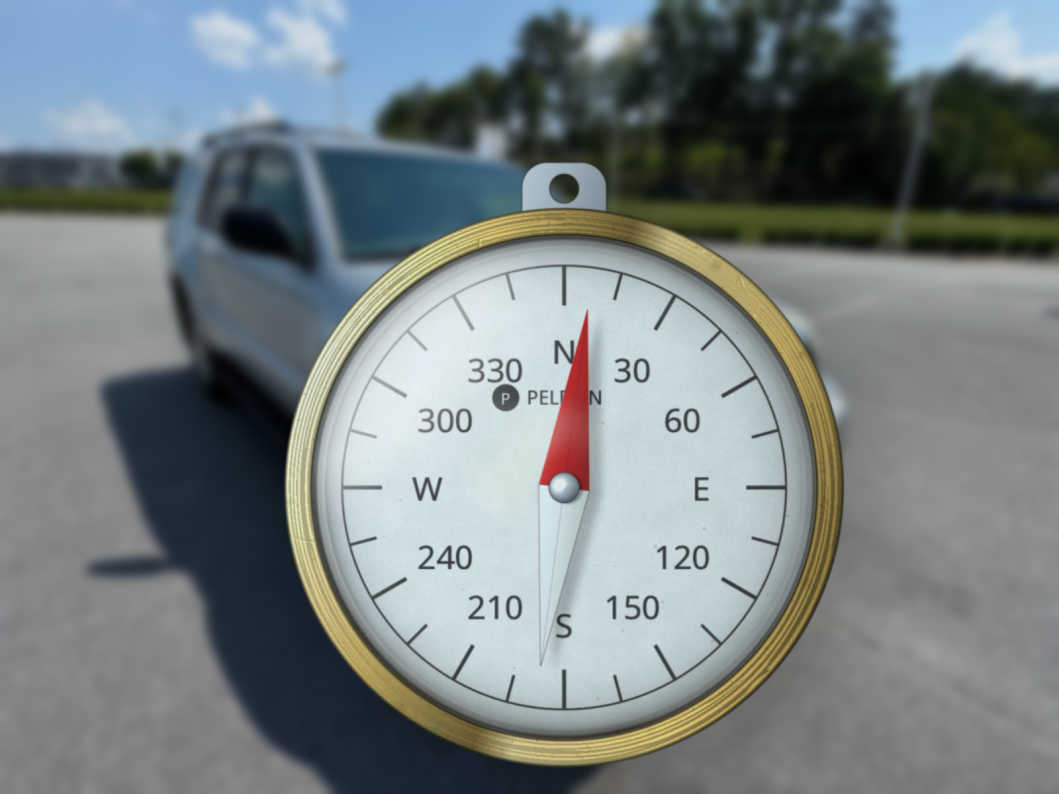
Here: 7.5 °
